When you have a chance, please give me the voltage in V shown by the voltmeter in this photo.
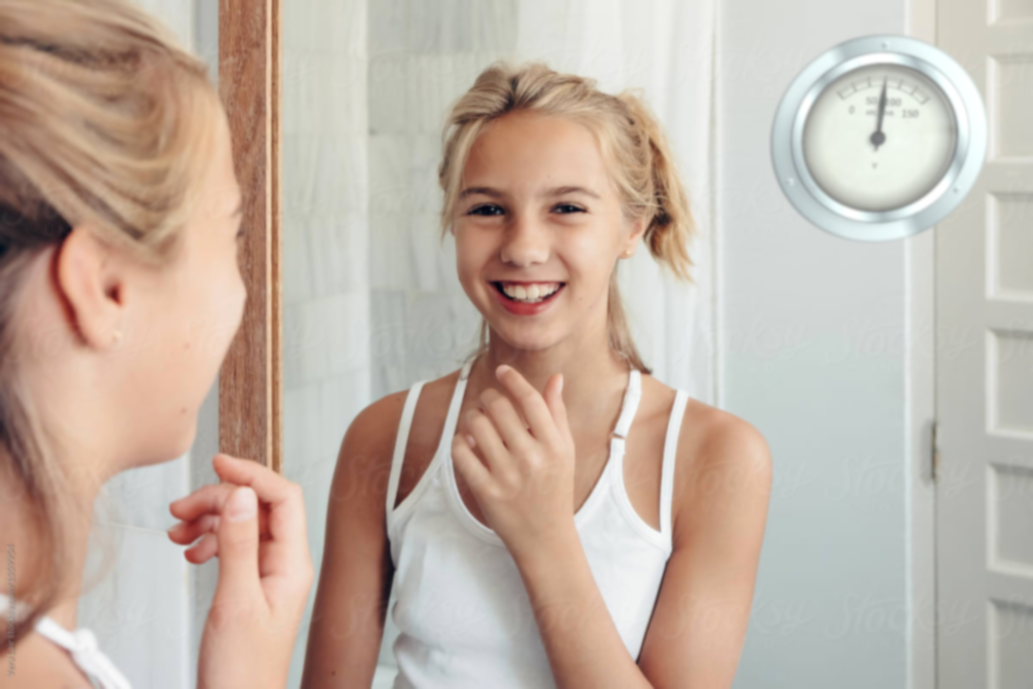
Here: 75 V
